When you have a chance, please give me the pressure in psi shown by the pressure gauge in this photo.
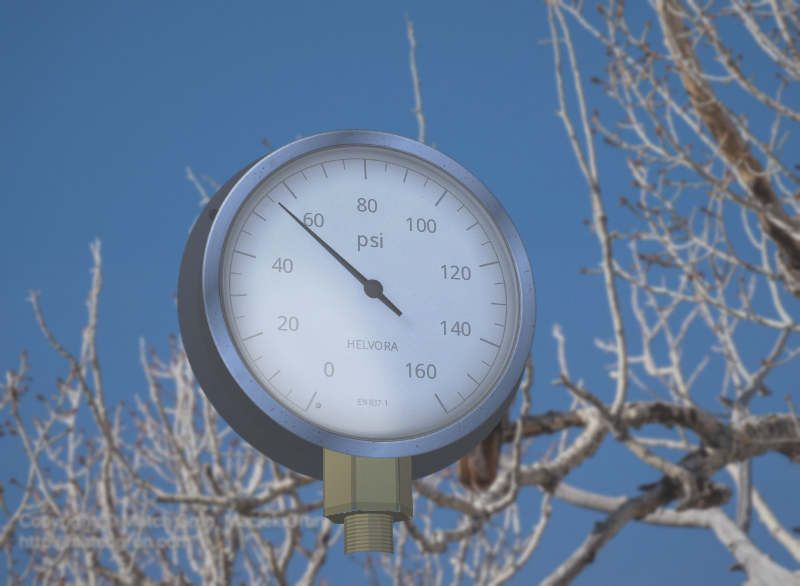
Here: 55 psi
